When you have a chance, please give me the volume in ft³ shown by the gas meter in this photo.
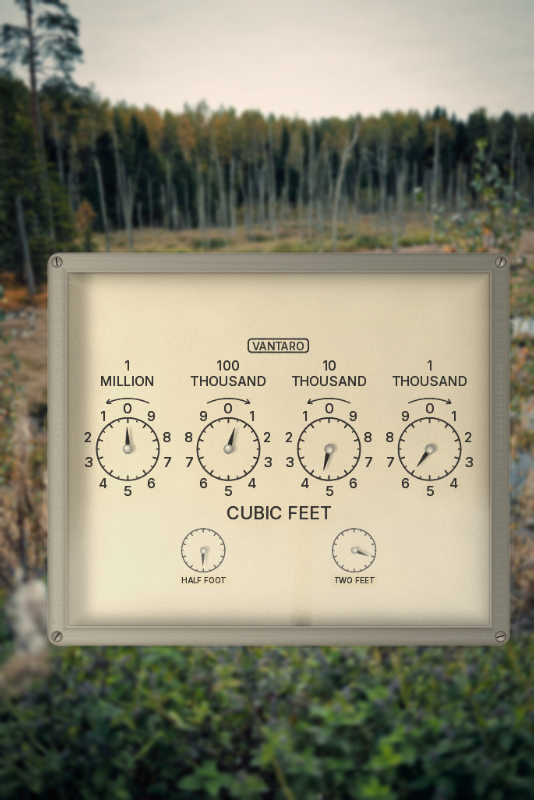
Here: 4600 ft³
